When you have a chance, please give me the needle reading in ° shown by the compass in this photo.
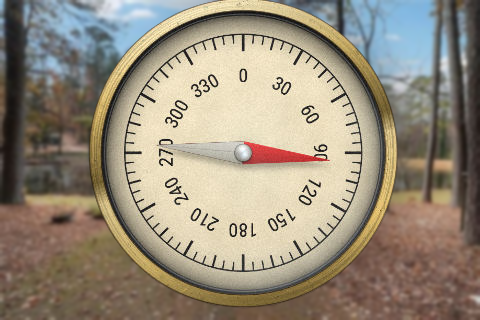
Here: 95 °
